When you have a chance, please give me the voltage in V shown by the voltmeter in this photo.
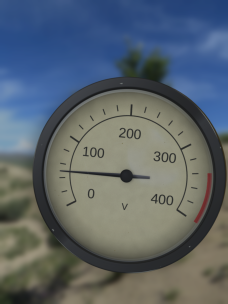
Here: 50 V
